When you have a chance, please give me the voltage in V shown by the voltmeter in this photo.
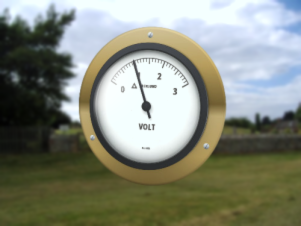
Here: 1 V
